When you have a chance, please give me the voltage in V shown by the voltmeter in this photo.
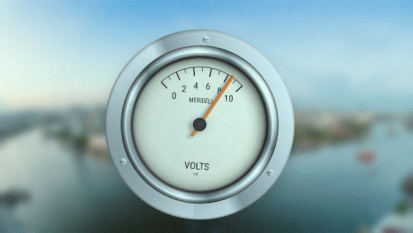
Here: 8.5 V
